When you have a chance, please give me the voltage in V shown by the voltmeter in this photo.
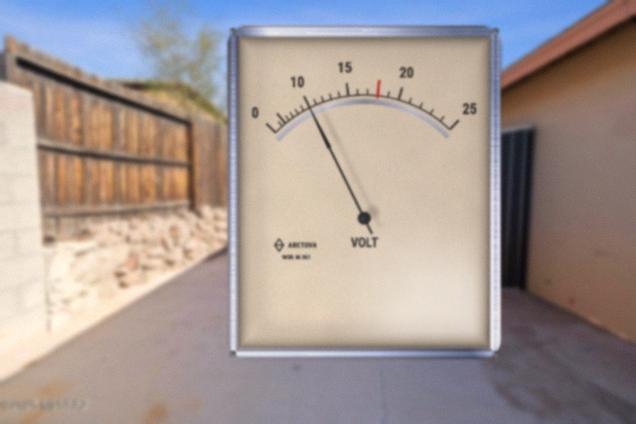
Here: 10 V
